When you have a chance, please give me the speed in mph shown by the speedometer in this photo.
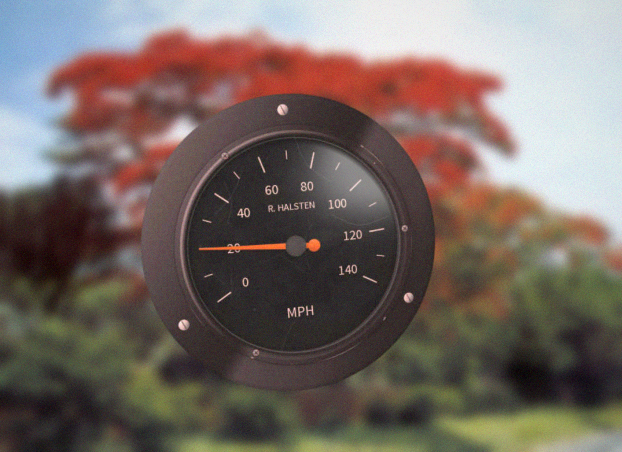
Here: 20 mph
